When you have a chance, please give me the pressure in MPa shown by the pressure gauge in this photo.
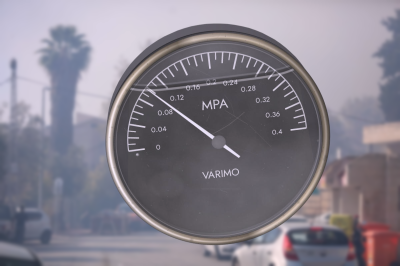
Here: 0.1 MPa
